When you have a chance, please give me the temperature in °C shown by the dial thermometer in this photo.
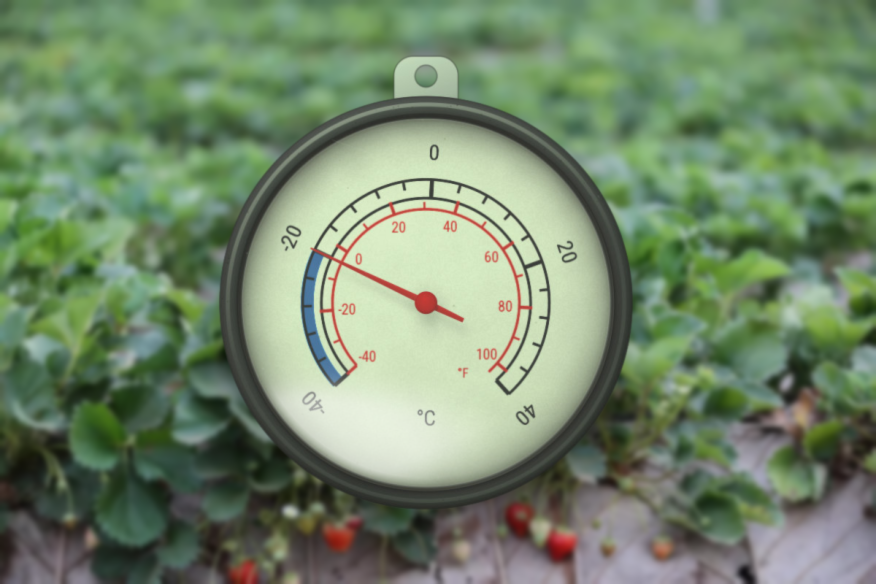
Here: -20 °C
